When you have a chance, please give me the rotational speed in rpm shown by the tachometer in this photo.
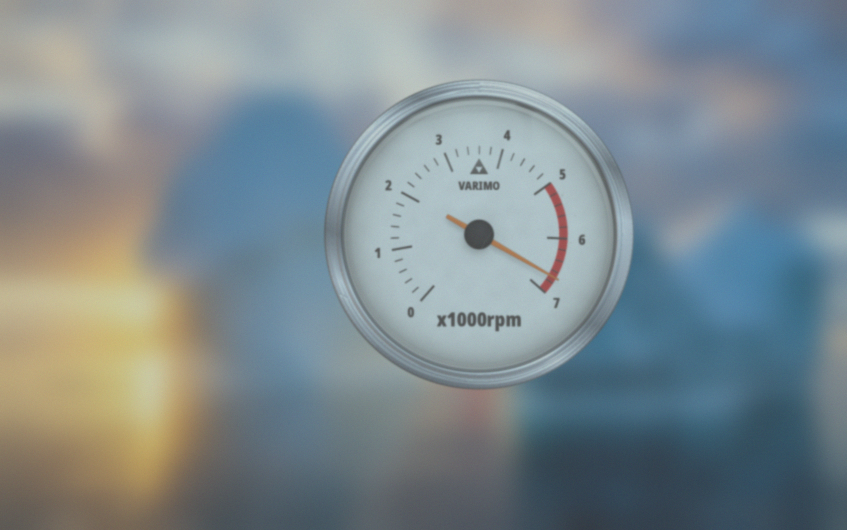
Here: 6700 rpm
